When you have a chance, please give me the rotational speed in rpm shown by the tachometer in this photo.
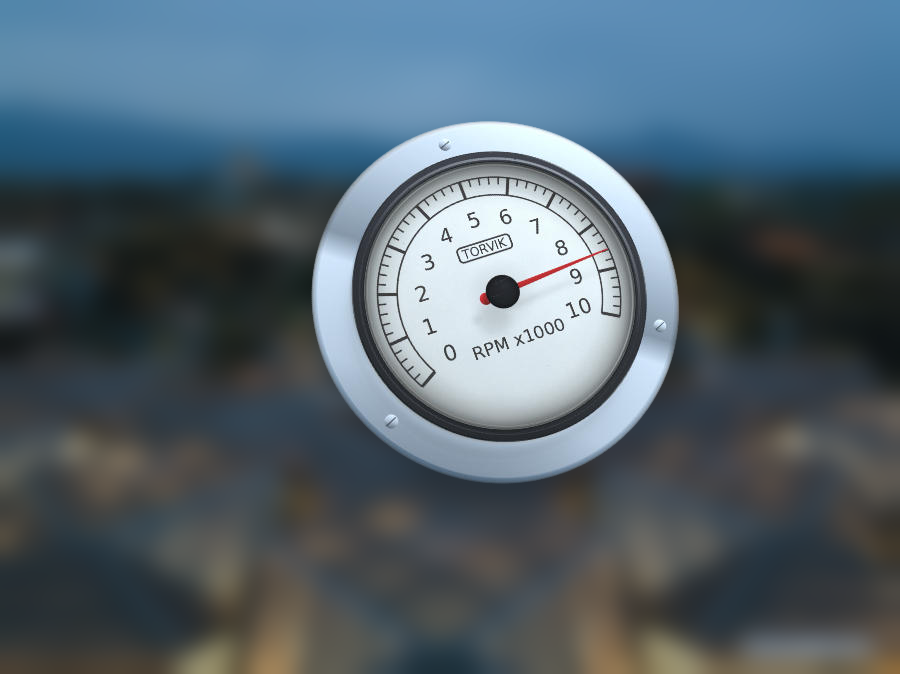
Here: 8600 rpm
